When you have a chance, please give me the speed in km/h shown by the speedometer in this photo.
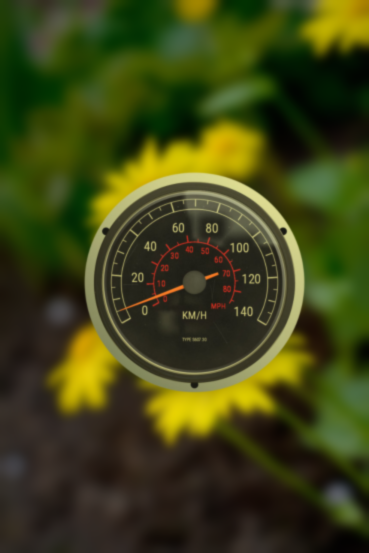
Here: 5 km/h
